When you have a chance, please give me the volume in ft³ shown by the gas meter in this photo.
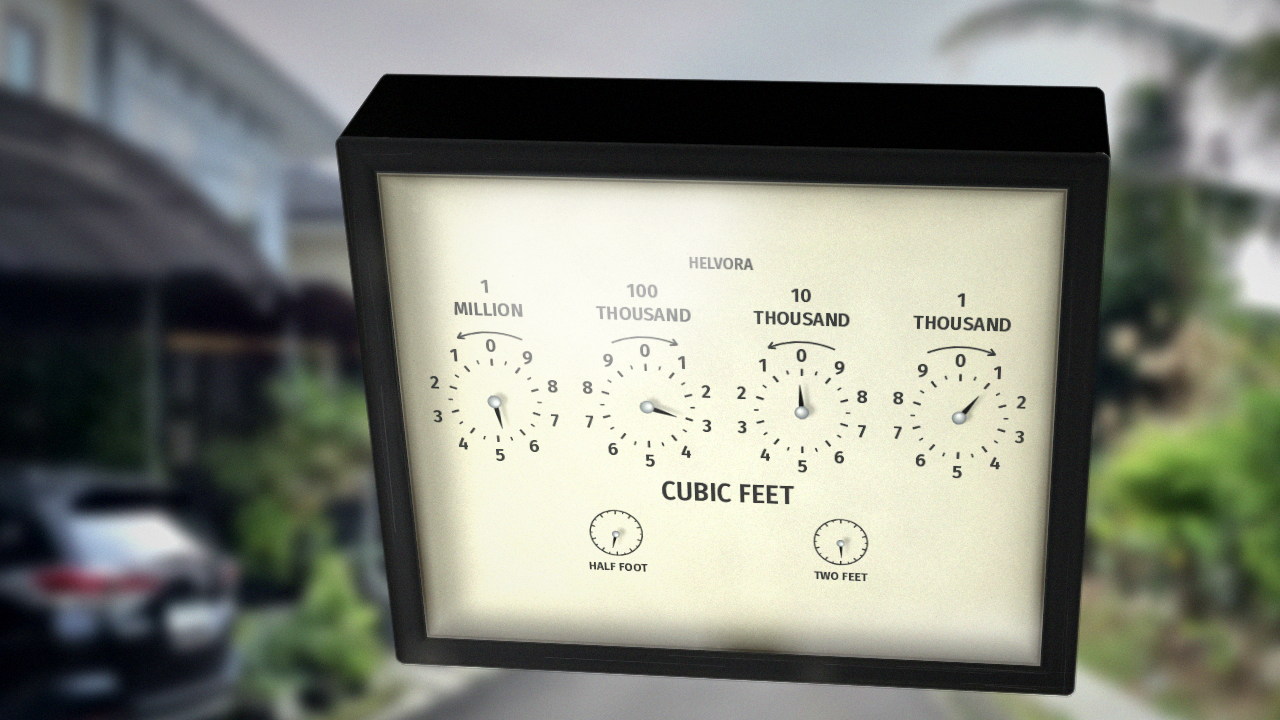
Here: 530100 ft³
